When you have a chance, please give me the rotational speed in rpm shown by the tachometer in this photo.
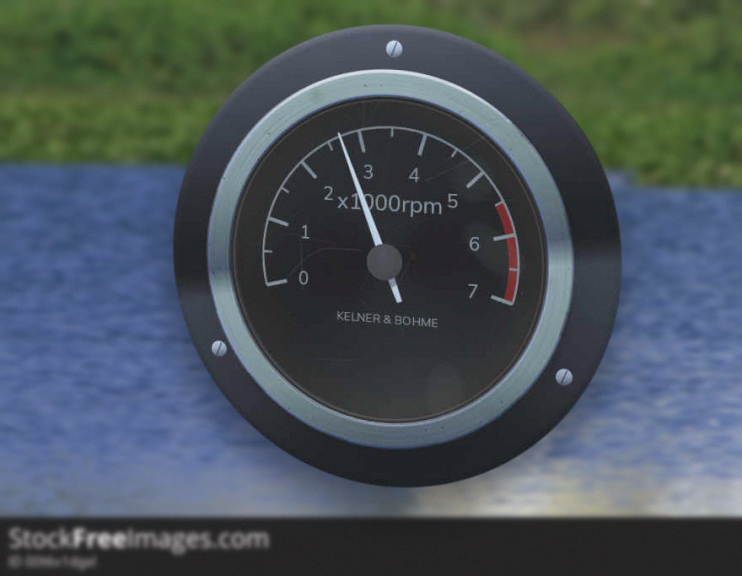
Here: 2750 rpm
